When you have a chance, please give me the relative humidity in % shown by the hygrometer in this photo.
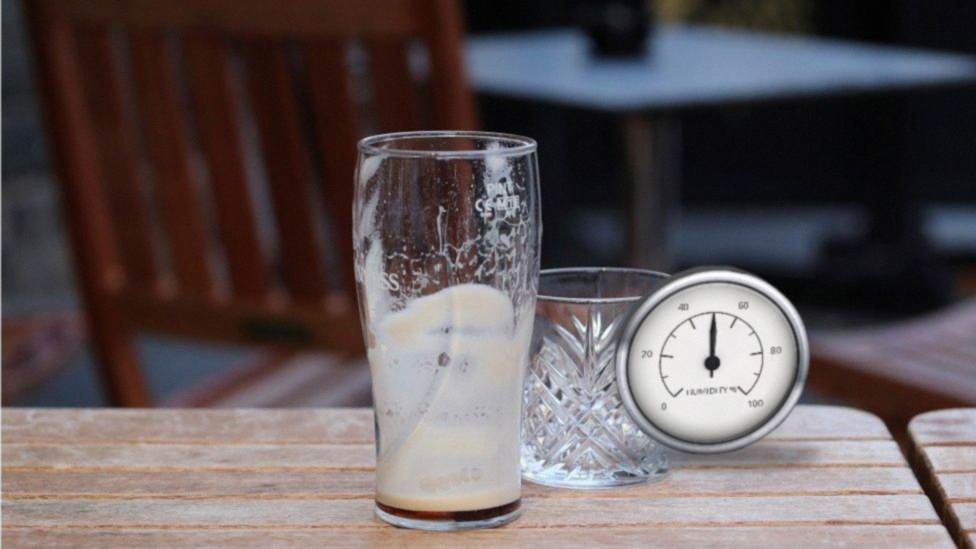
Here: 50 %
